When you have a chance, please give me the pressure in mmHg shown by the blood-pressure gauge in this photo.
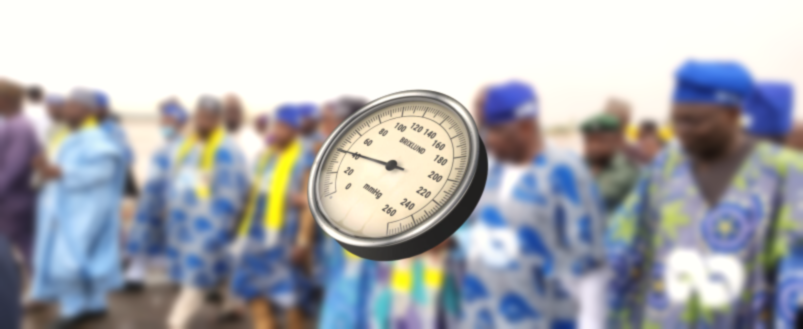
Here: 40 mmHg
